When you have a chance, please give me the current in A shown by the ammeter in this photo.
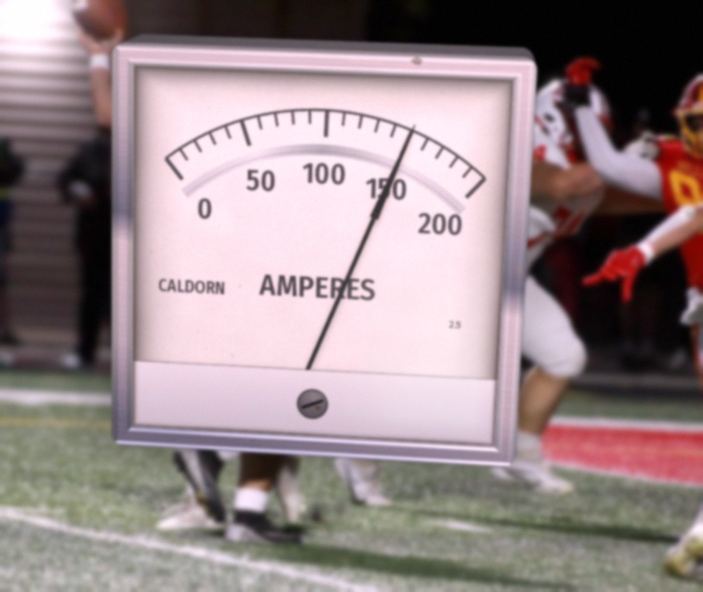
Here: 150 A
